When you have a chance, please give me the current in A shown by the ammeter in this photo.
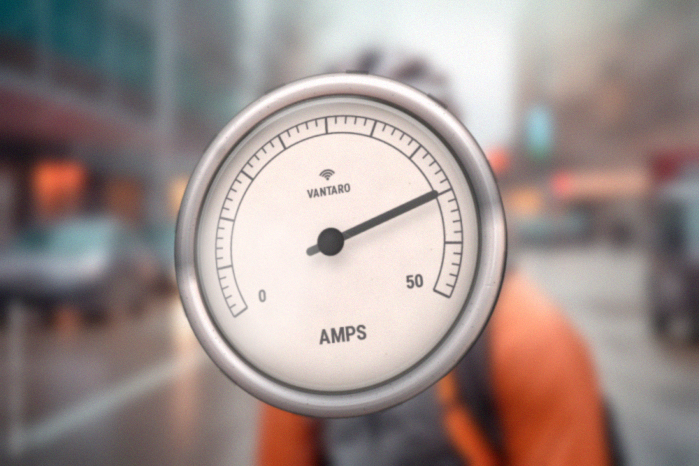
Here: 40 A
